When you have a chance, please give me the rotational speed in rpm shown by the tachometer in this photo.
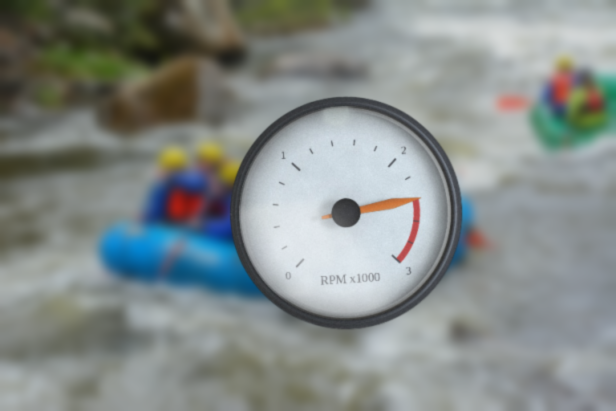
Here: 2400 rpm
